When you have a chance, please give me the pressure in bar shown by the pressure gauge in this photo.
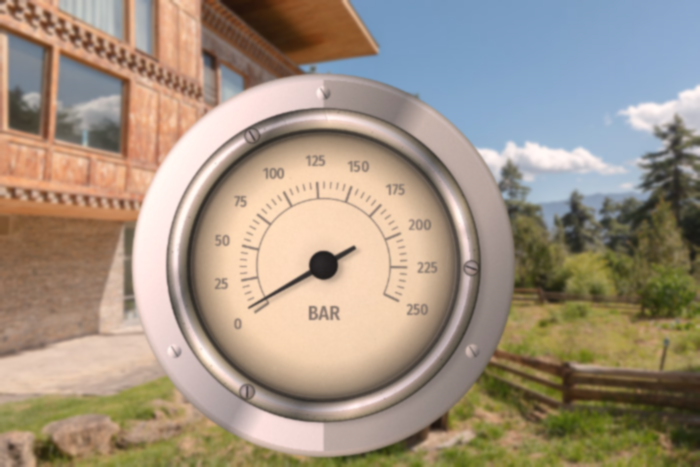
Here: 5 bar
